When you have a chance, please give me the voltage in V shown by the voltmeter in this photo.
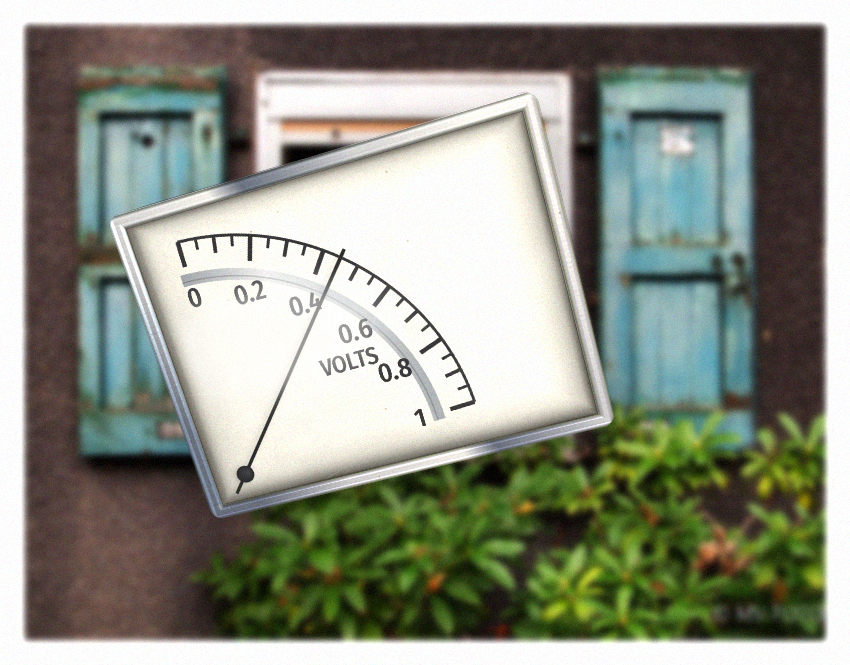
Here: 0.45 V
